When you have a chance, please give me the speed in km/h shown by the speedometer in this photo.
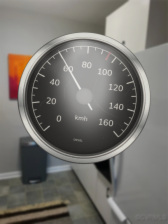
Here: 60 km/h
